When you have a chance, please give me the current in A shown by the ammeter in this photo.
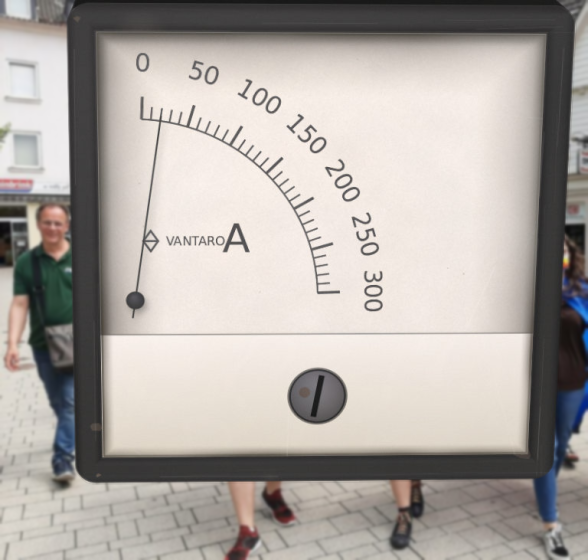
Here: 20 A
